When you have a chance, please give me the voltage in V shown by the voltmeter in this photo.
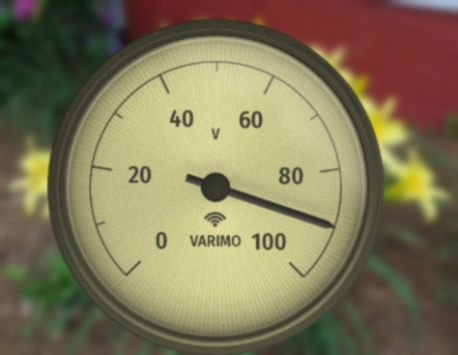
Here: 90 V
